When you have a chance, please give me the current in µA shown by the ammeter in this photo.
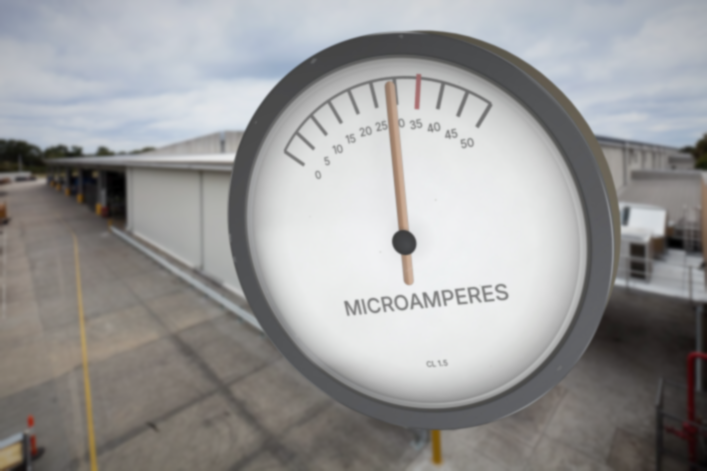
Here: 30 µA
